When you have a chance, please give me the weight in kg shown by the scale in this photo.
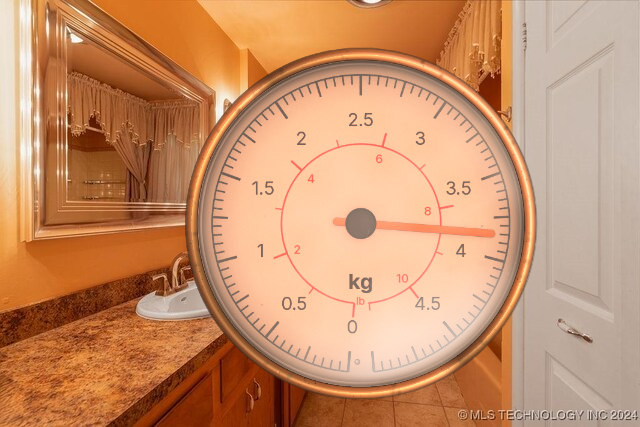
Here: 3.85 kg
